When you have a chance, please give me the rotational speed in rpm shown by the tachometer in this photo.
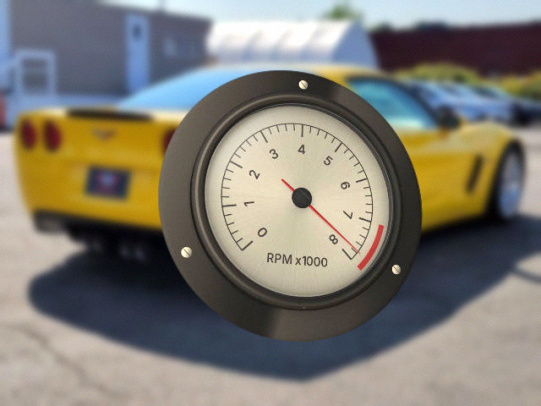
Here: 7800 rpm
